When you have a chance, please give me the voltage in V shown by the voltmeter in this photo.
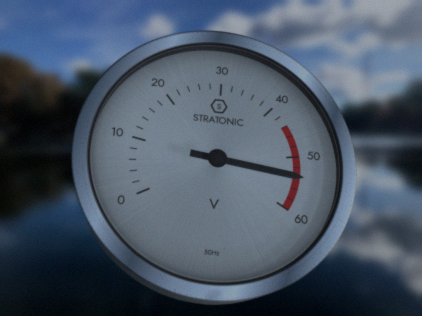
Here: 54 V
